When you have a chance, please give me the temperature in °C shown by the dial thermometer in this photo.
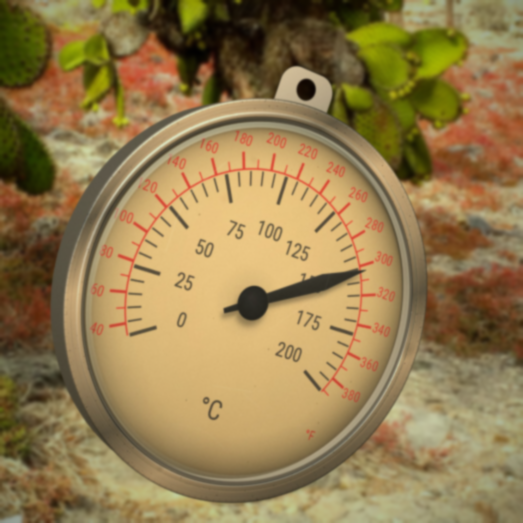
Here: 150 °C
